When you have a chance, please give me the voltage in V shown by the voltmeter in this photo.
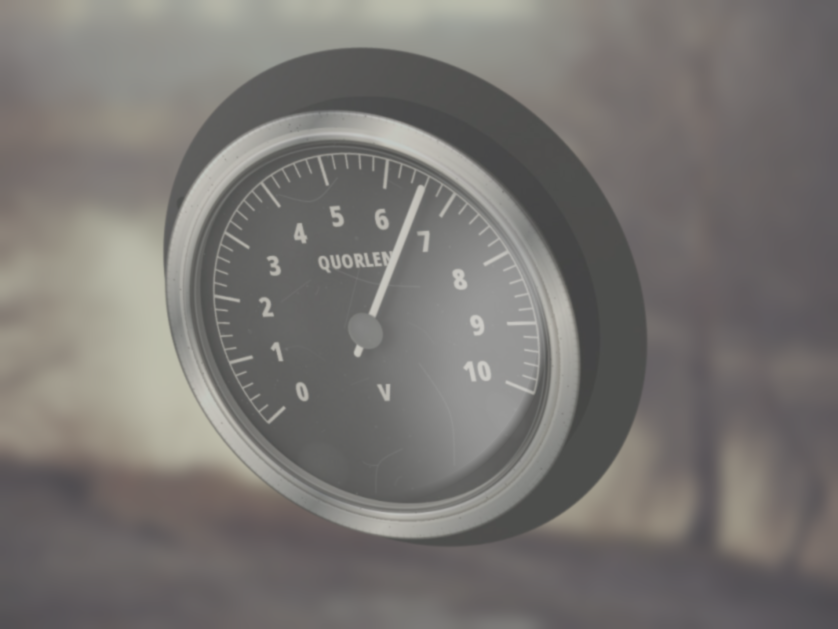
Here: 6.6 V
